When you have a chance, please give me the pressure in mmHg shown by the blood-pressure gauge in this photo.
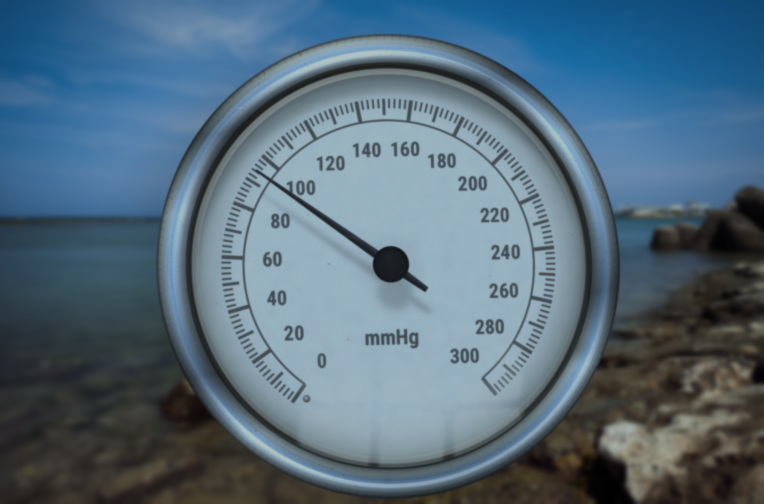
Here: 94 mmHg
